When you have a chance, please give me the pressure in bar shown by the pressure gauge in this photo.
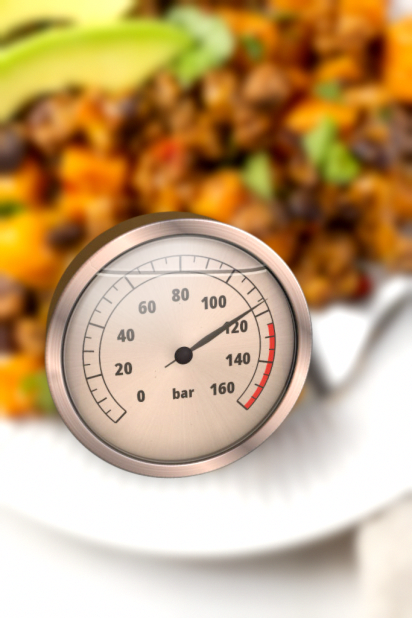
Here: 115 bar
